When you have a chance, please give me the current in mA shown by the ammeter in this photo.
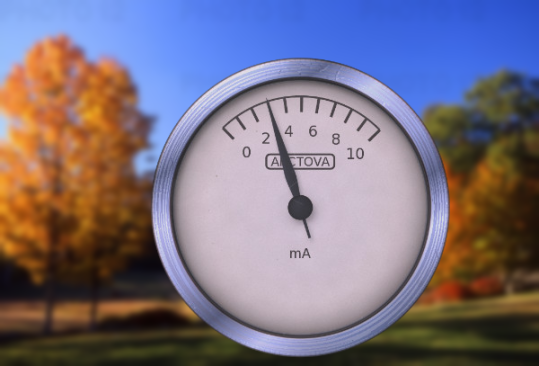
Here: 3 mA
